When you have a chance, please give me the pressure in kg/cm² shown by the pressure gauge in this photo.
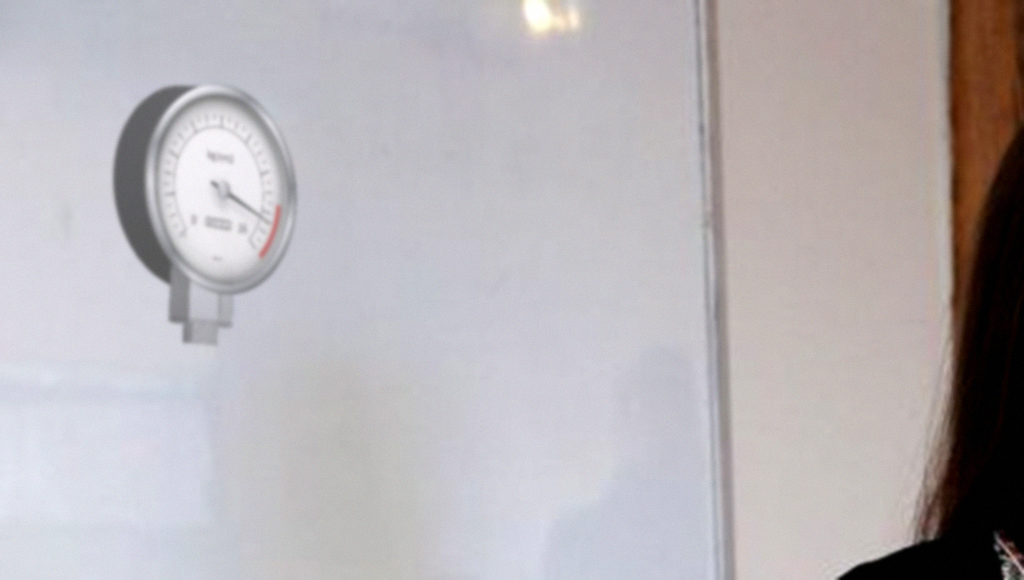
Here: 14.5 kg/cm²
